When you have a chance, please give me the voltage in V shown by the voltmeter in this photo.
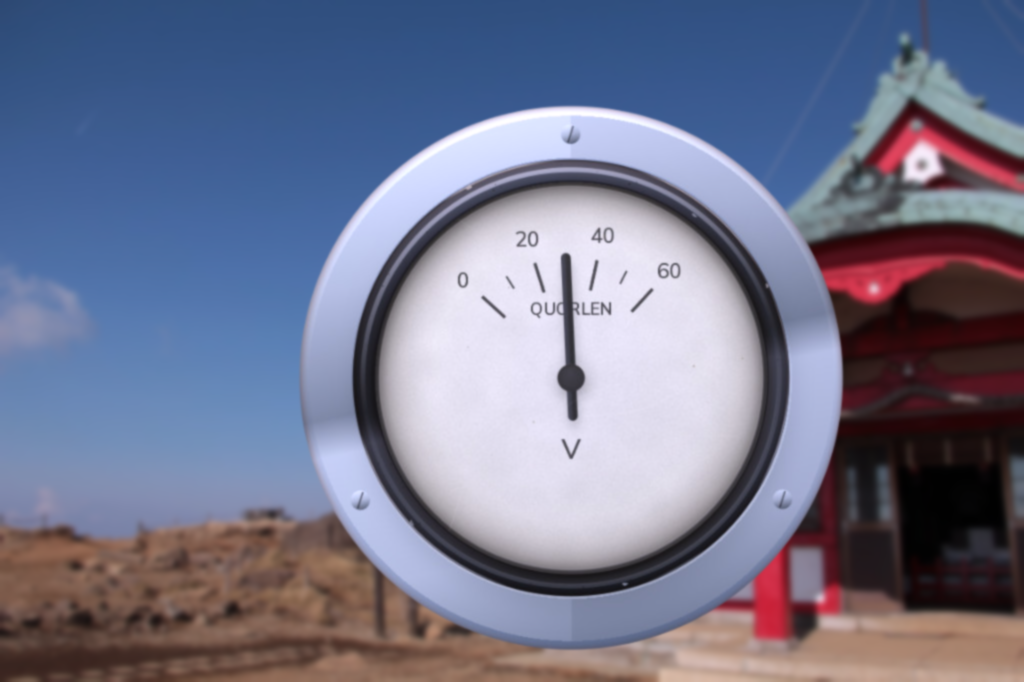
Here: 30 V
